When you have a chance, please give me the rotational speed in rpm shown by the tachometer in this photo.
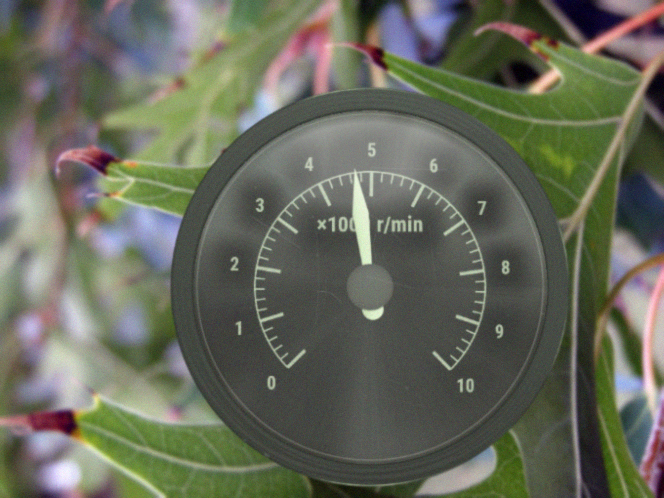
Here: 4700 rpm
